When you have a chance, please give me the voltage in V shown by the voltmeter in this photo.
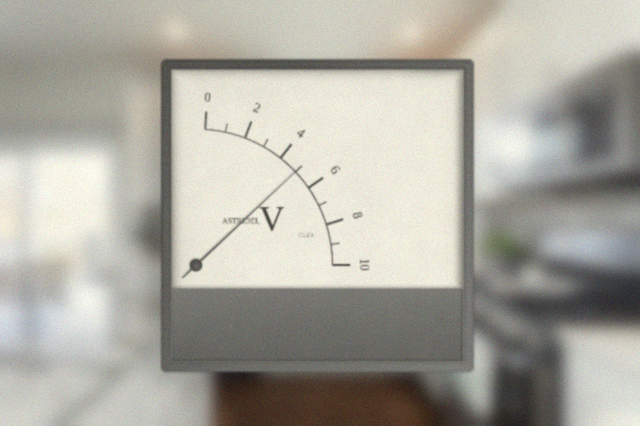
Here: 5 V
